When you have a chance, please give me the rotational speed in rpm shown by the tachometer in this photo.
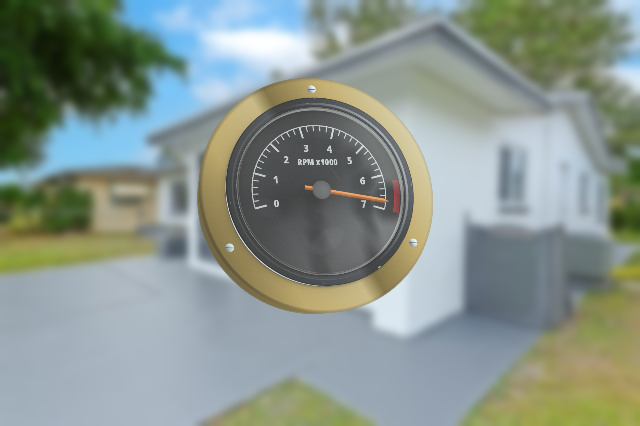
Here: 6800 rpm
